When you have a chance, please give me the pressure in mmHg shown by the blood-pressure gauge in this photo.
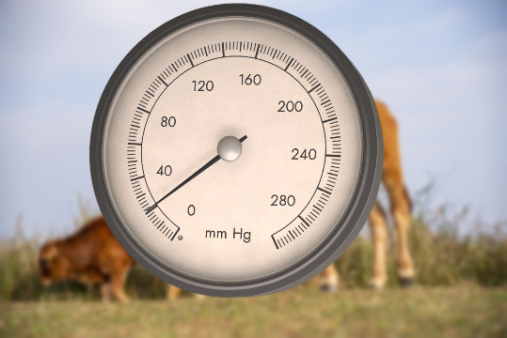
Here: 20 mmHg
